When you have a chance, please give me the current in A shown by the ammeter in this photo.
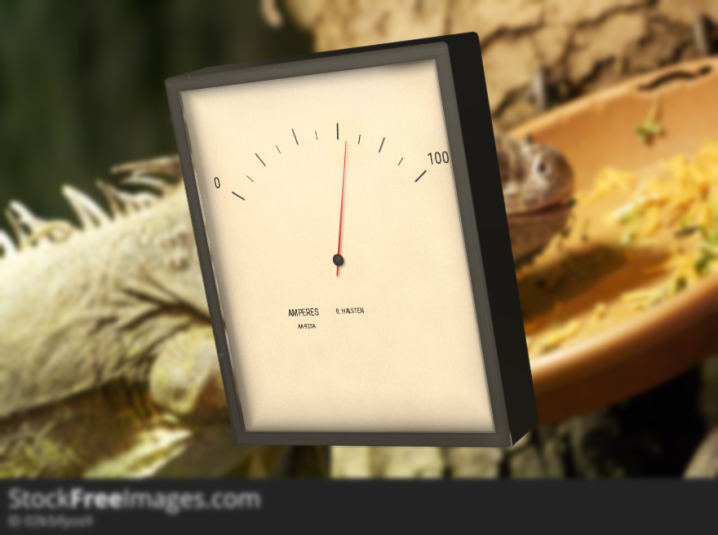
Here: 65 A
